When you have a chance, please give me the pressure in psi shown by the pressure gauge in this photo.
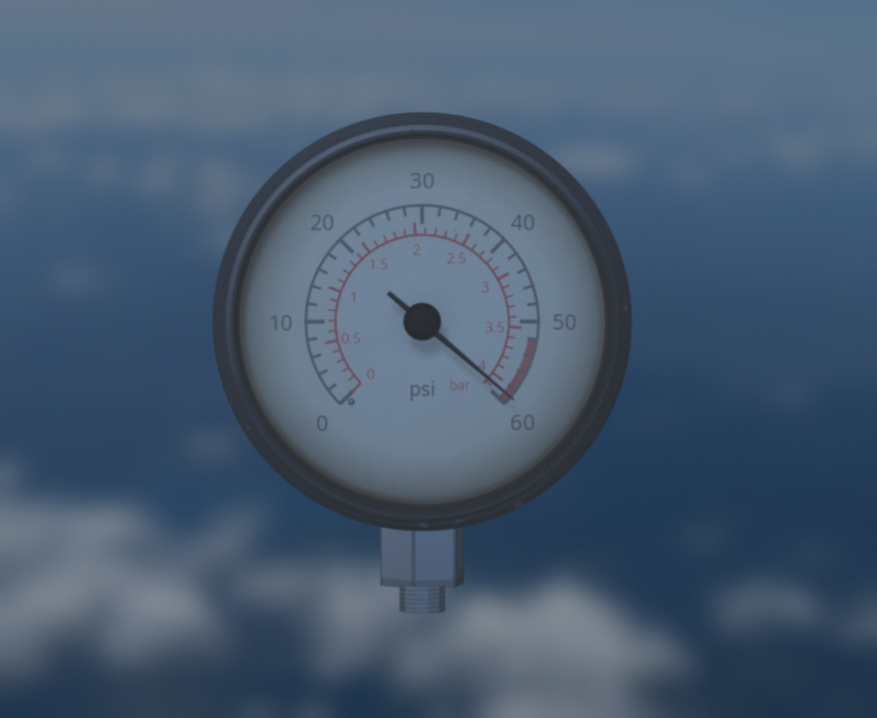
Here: 59 psi
